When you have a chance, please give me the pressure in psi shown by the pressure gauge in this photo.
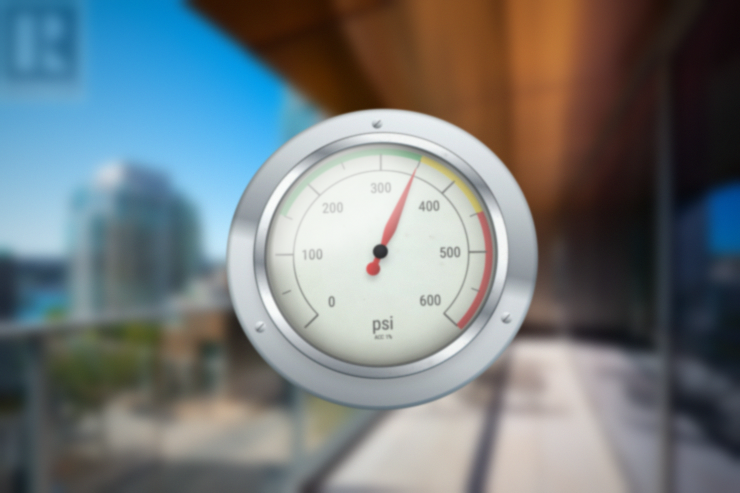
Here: 350 psi
